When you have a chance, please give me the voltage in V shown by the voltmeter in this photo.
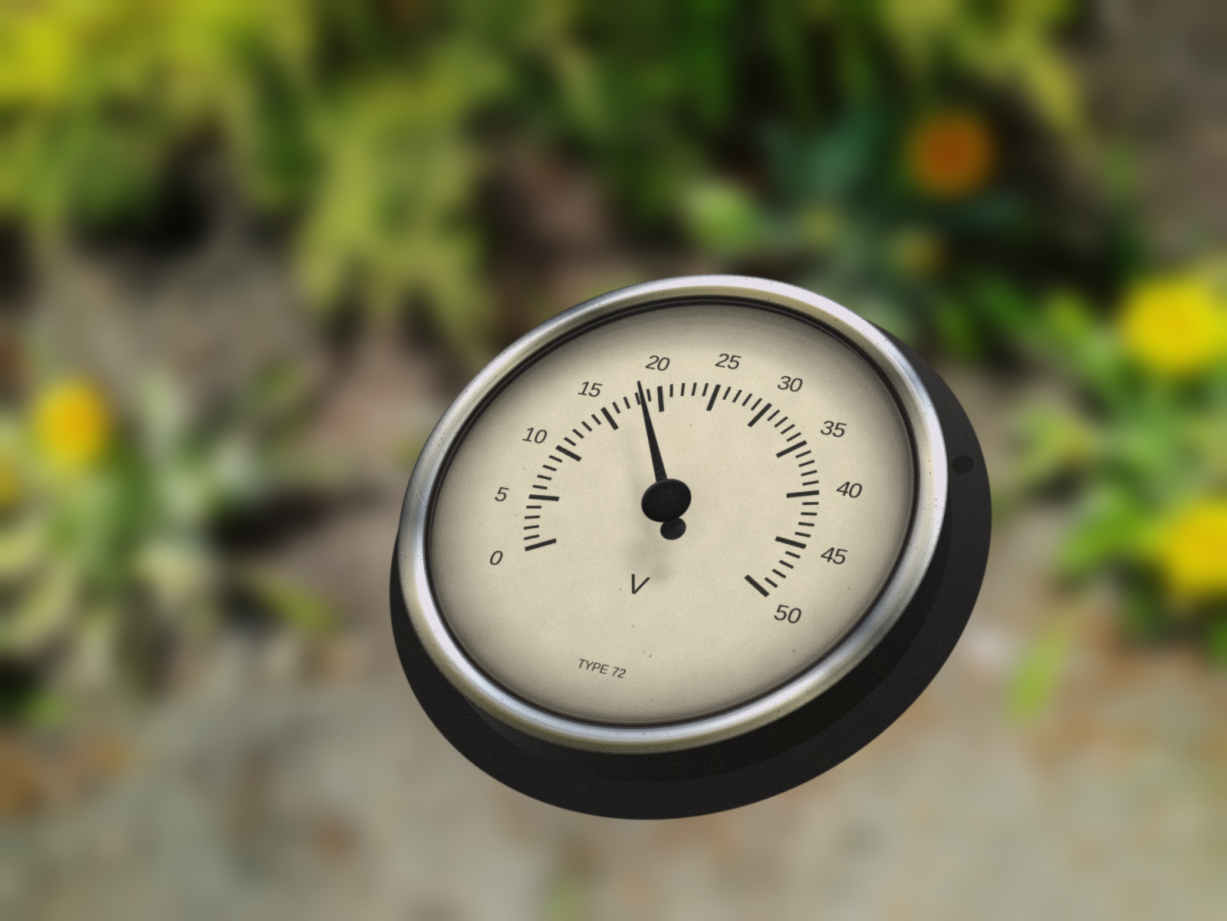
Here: 18.5 V
